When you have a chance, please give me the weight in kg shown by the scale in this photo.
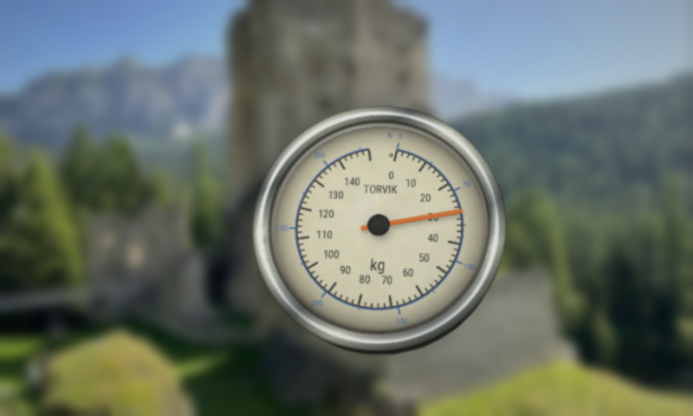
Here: 30 kg
